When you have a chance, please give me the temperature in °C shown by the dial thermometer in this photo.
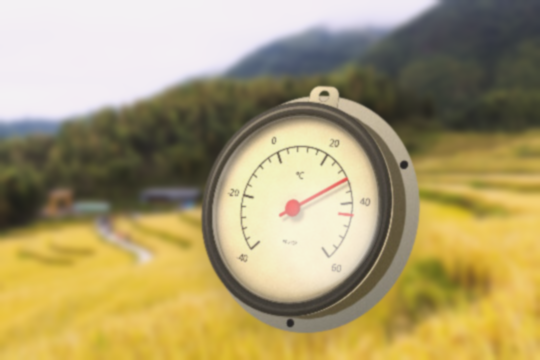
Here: 32 °C
